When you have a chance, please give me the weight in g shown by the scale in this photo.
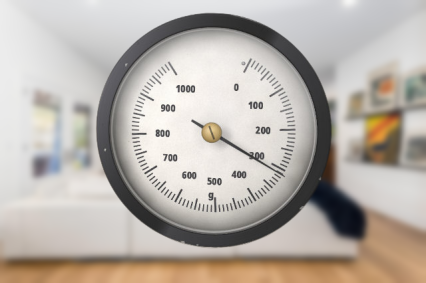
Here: 310 g
